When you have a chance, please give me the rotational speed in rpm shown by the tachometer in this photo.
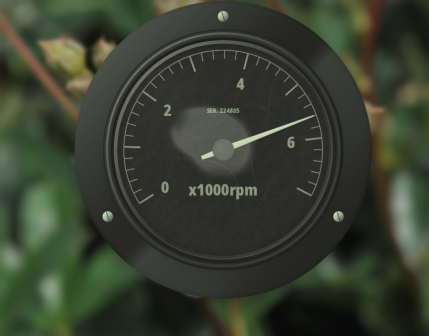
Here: 5600 rpm
